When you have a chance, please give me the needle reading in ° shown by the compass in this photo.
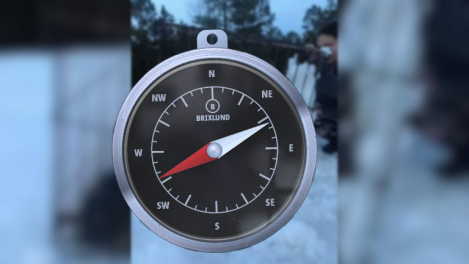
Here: 245 °
